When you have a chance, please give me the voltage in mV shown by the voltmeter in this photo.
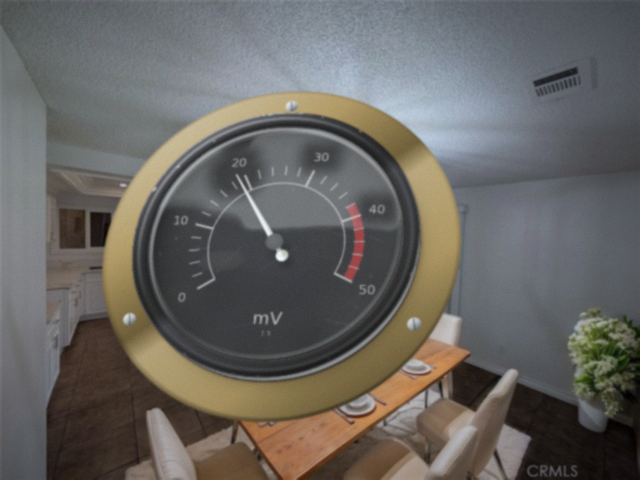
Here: 19 mV
